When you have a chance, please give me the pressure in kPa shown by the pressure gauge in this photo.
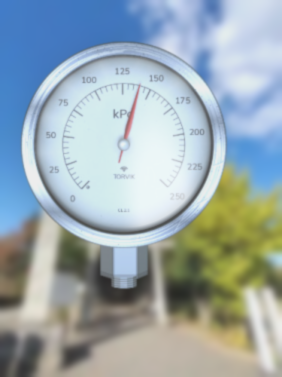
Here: 140 kPa
